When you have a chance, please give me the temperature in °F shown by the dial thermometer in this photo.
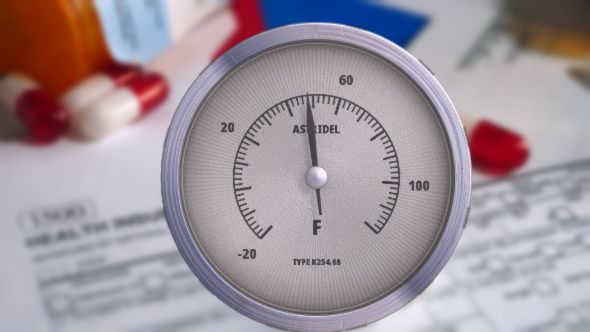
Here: 48 °F
